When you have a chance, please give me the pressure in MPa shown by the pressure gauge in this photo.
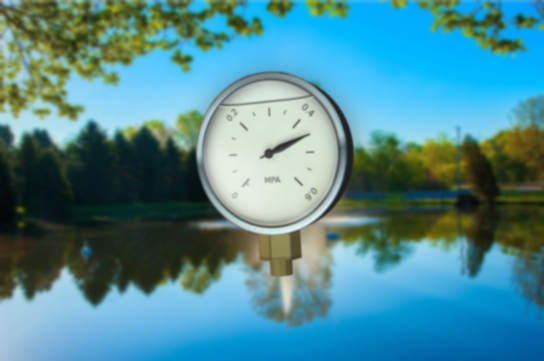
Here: 0.45 MPa
